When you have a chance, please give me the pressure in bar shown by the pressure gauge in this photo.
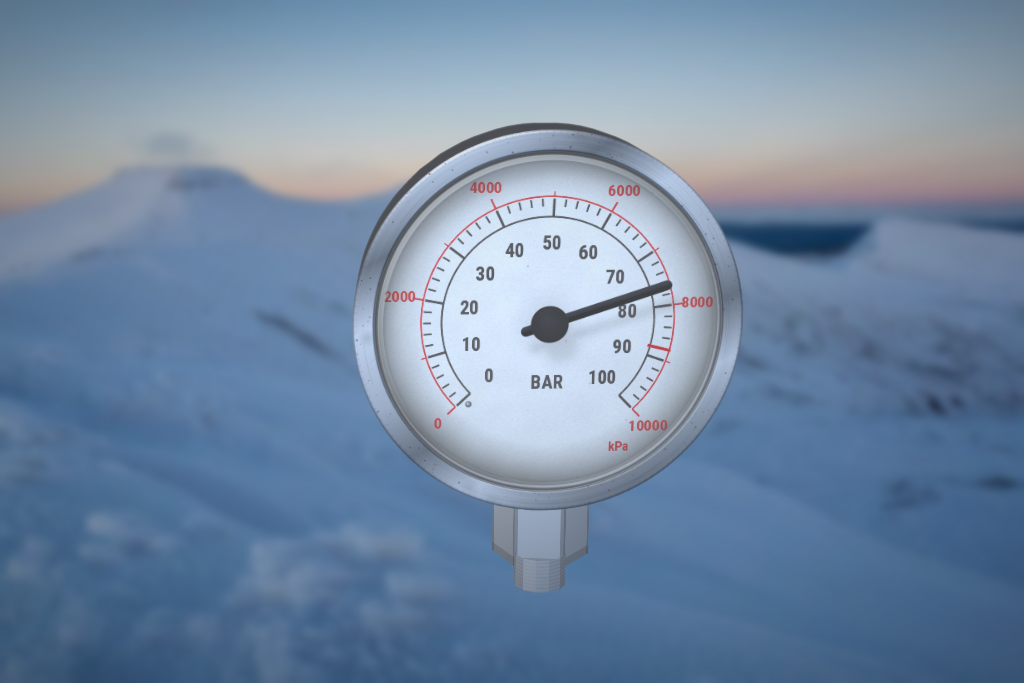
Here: 76 bar
